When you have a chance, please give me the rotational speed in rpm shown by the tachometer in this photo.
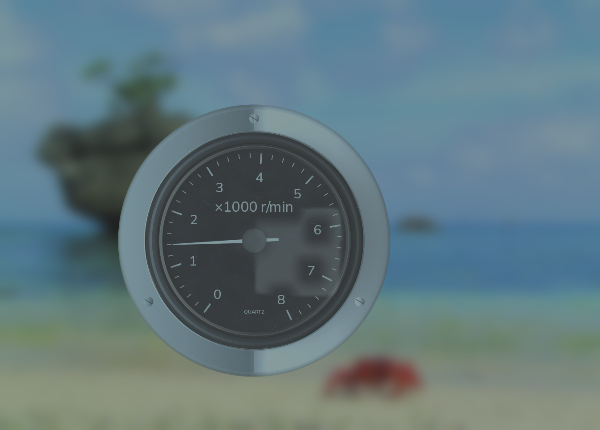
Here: 1400 rpm
